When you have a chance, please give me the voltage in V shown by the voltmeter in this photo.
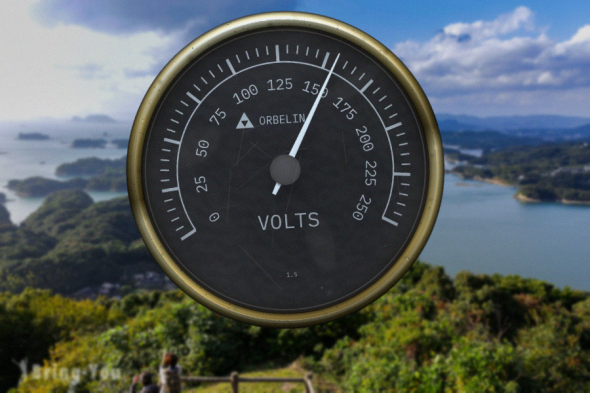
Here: 155 V
